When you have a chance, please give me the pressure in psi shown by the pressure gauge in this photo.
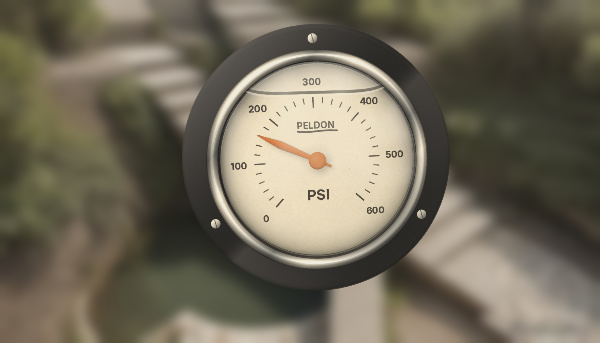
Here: 160 psi
